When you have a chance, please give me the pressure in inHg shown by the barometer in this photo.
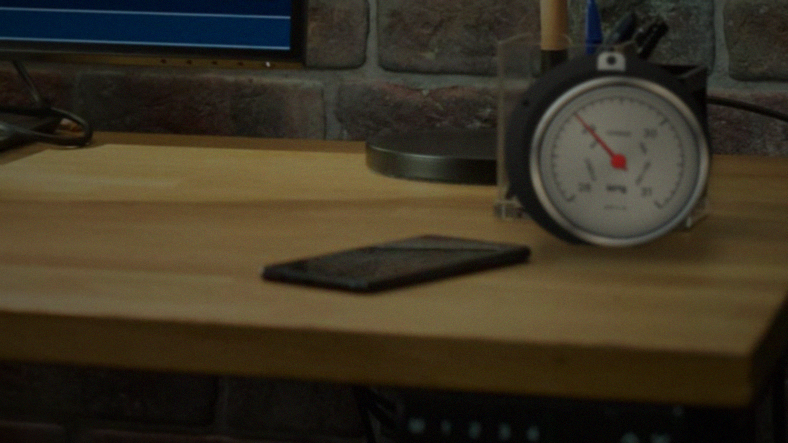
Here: 29 inHg
